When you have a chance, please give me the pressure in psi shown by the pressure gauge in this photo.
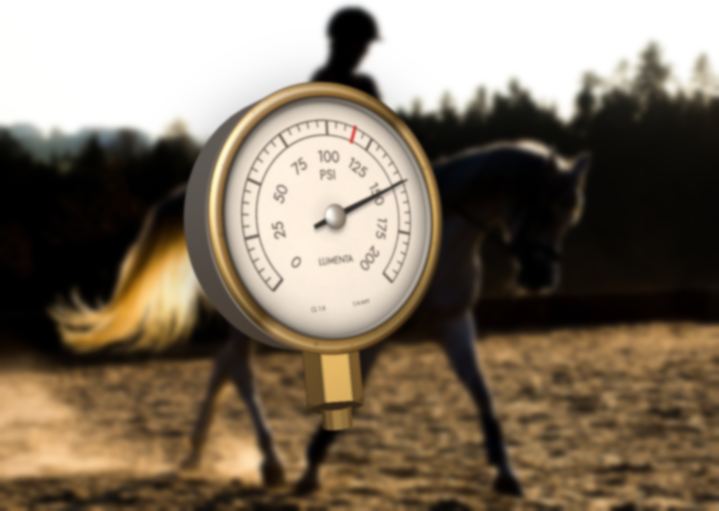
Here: 150 psi
